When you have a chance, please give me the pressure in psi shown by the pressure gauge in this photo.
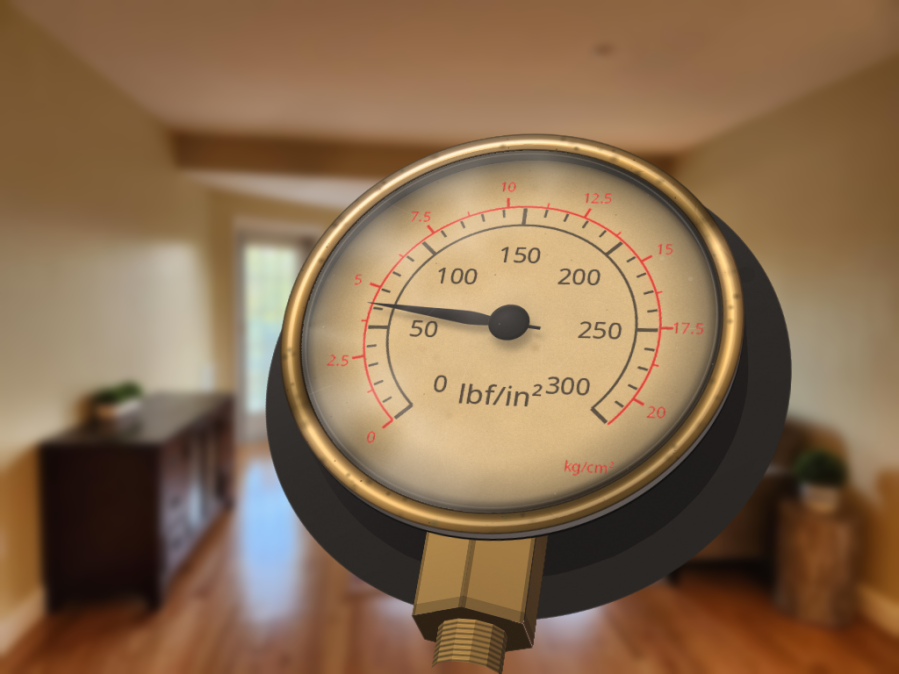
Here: 60 psi
